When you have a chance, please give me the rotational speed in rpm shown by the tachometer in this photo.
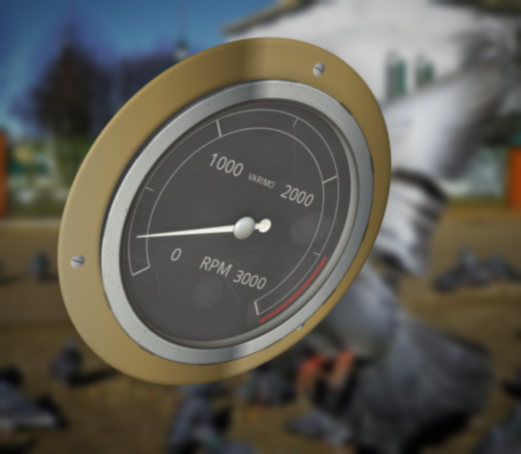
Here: 250 rpm
